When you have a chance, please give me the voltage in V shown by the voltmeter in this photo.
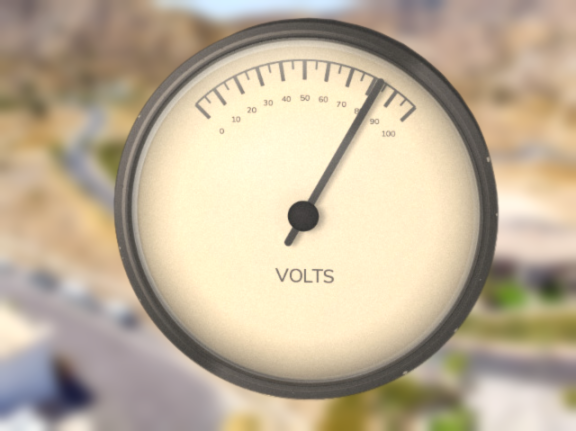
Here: 82.5 V
